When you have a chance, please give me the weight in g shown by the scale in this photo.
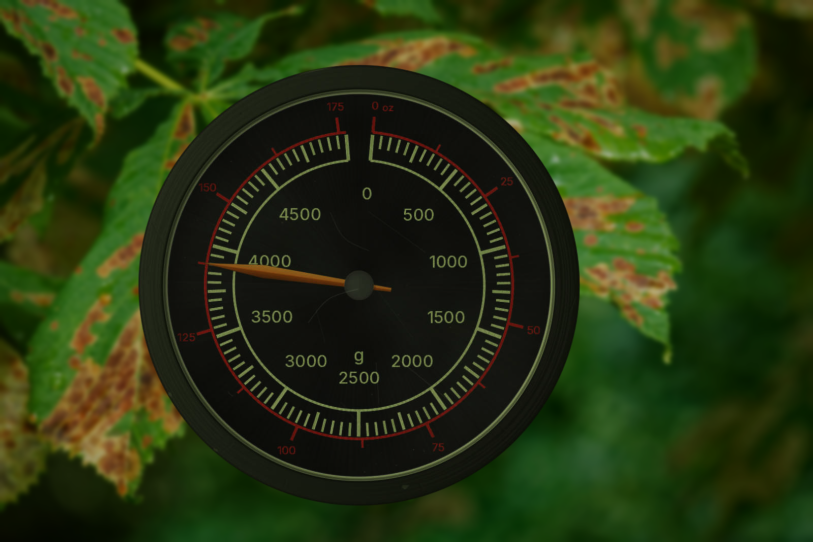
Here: 3900 g
